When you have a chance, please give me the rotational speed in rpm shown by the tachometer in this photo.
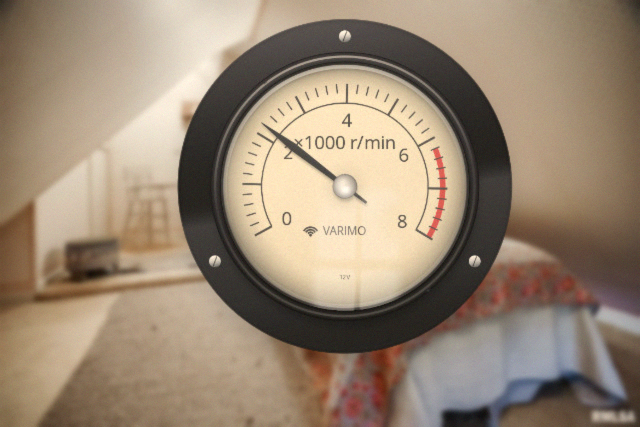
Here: 2200 rpm
